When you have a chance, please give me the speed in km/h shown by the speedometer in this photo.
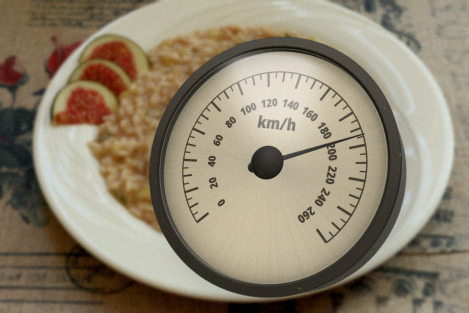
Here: 195 km/h
